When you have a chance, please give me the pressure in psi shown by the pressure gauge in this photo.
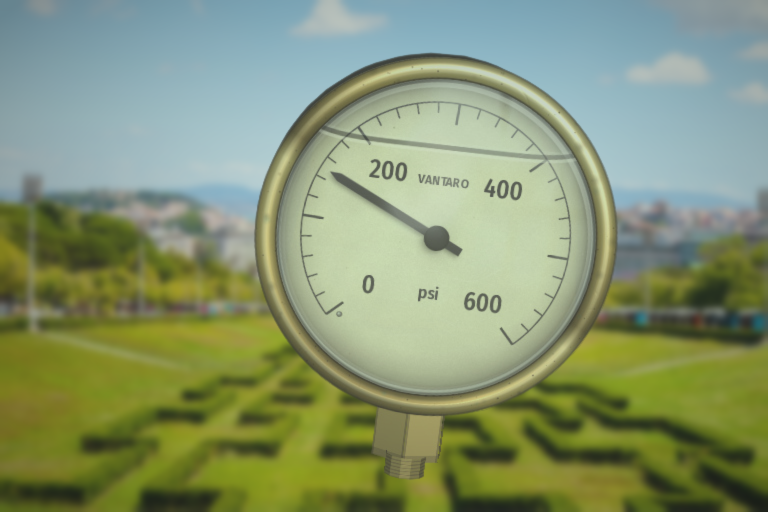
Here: 150 psi
